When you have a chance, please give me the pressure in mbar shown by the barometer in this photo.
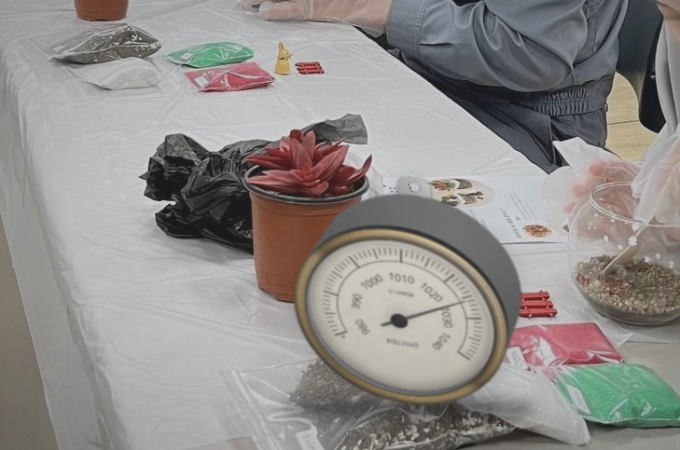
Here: 1025 mbar
